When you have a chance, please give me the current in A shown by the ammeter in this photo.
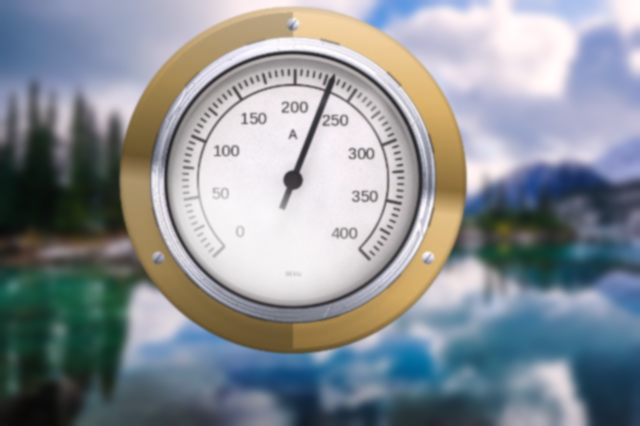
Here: 230 A
